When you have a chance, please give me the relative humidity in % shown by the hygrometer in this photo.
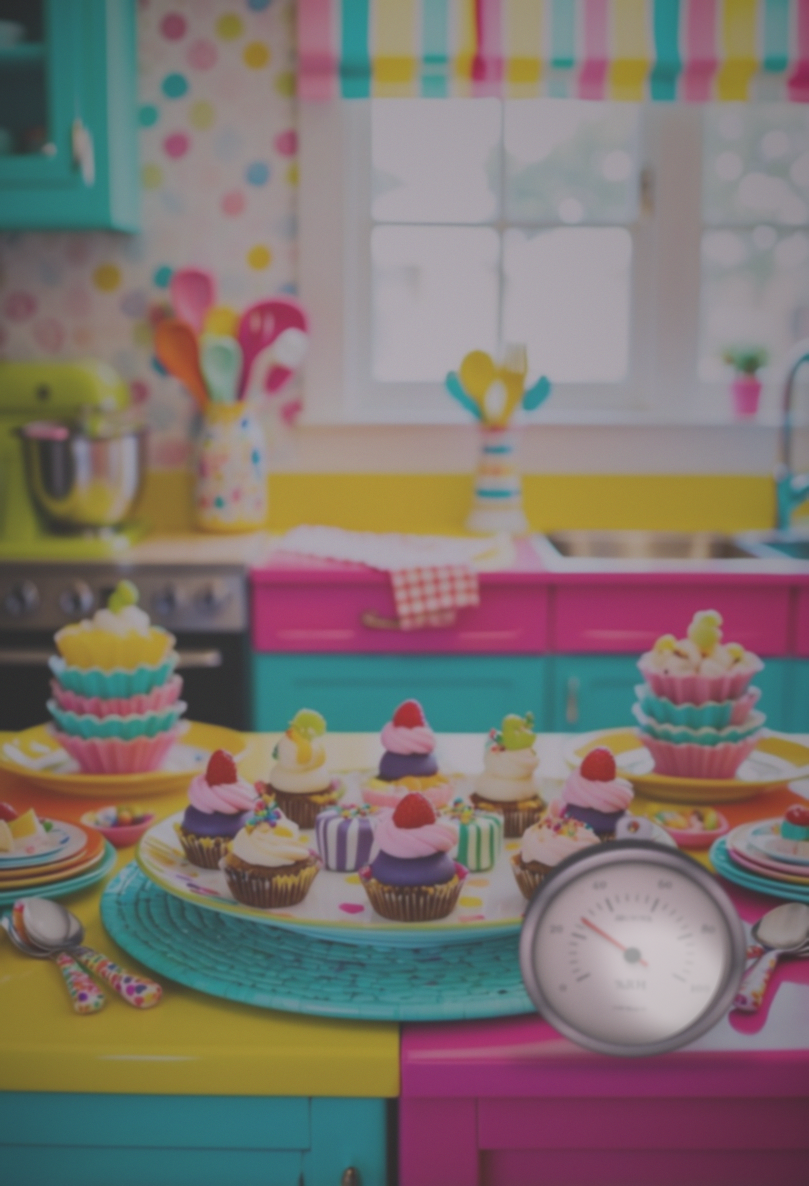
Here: 28 %
